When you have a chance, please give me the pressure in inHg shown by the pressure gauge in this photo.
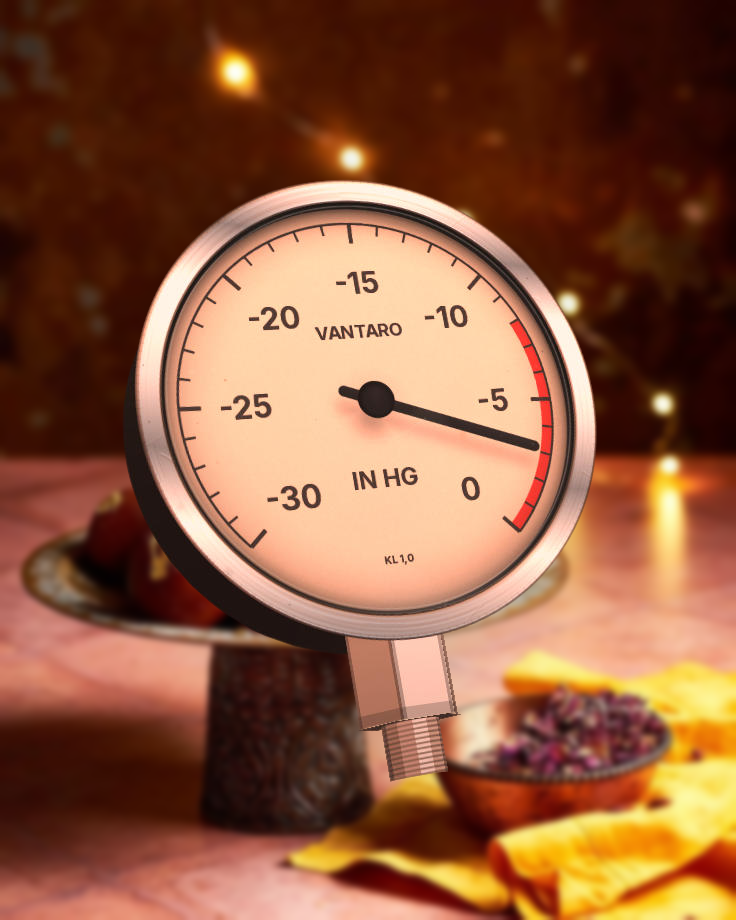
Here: -3 inHg
